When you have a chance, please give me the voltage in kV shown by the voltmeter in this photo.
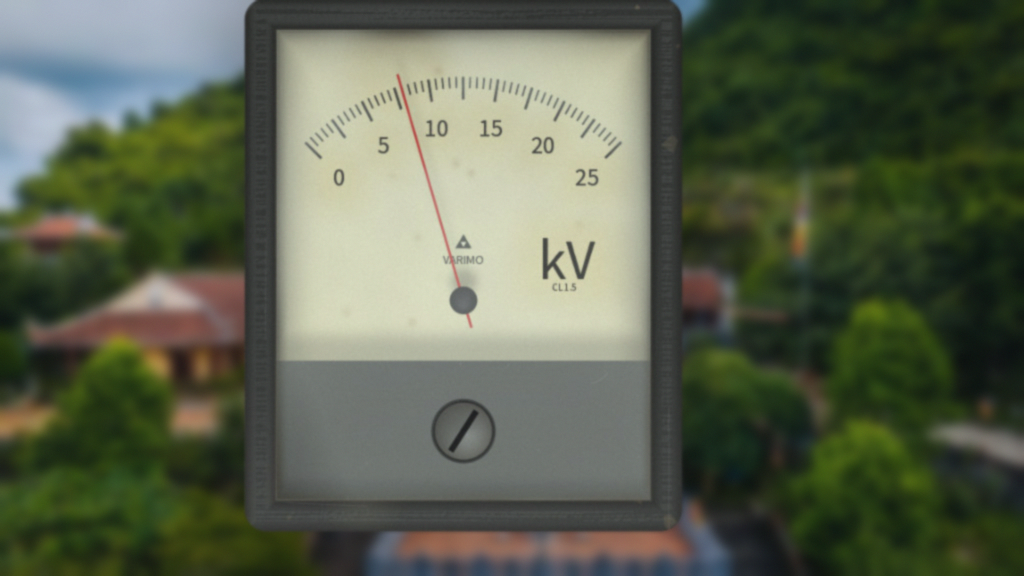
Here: 8 kV
